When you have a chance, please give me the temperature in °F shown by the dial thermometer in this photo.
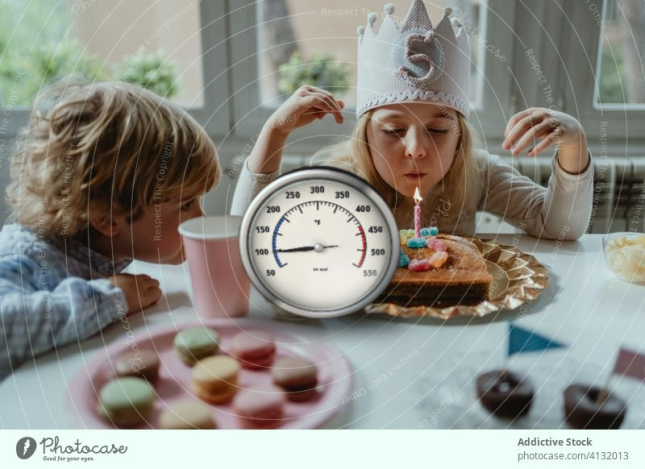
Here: 100 °F
